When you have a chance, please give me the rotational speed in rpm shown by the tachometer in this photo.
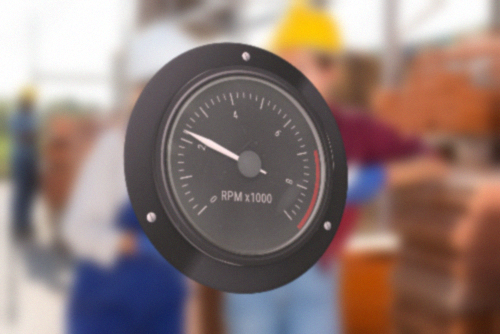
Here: 2200 rpm
